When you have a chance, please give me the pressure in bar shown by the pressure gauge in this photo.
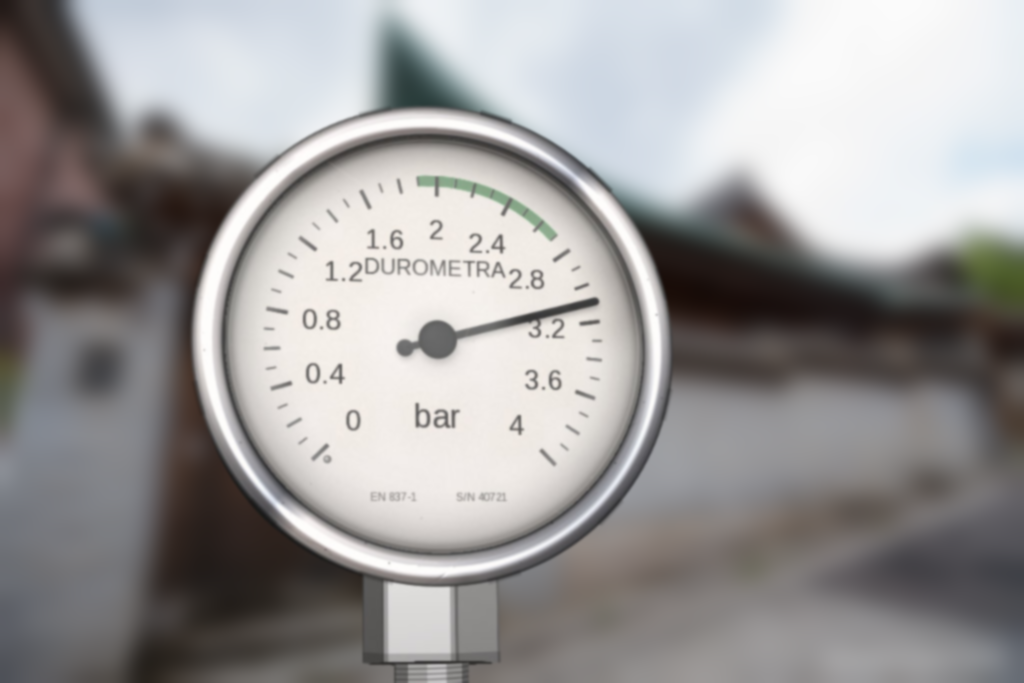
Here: 3.1 bar
